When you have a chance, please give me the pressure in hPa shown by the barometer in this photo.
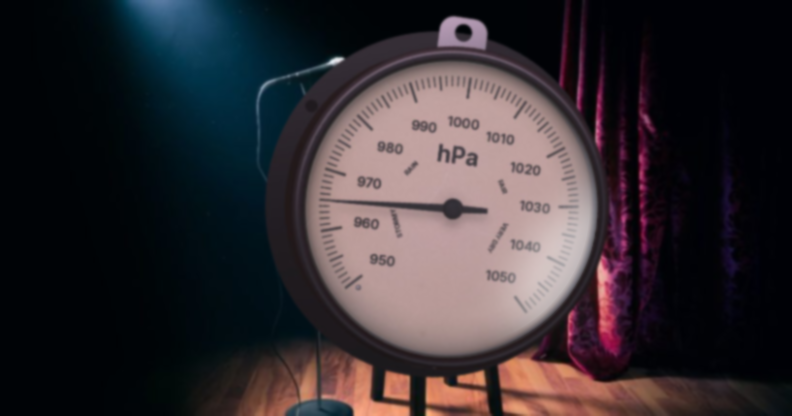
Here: 965 hPa
